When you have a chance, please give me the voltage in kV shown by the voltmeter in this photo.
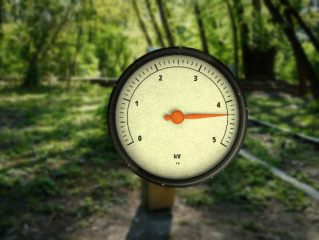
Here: 4.3 kV
